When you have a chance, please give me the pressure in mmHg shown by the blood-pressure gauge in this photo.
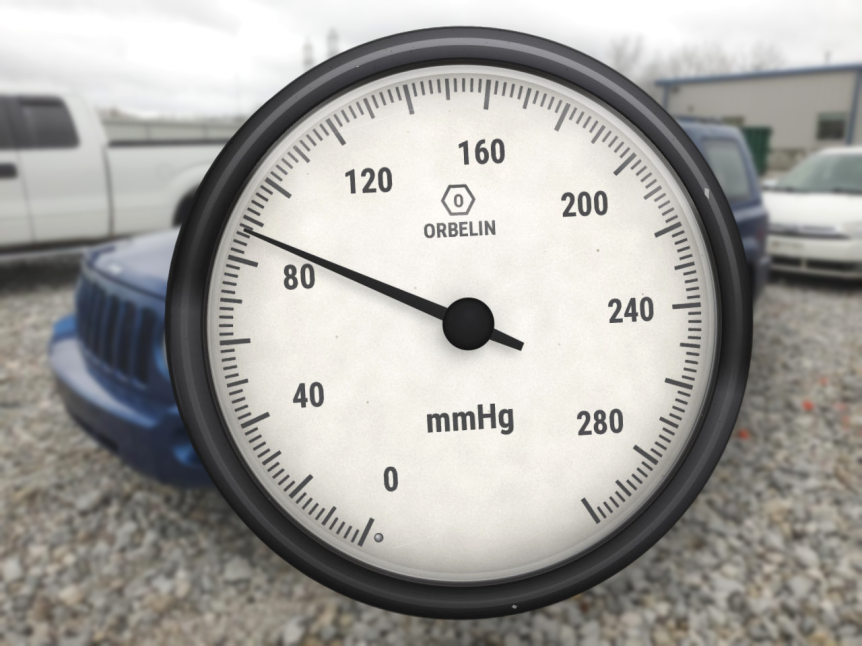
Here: 87 mmHg
